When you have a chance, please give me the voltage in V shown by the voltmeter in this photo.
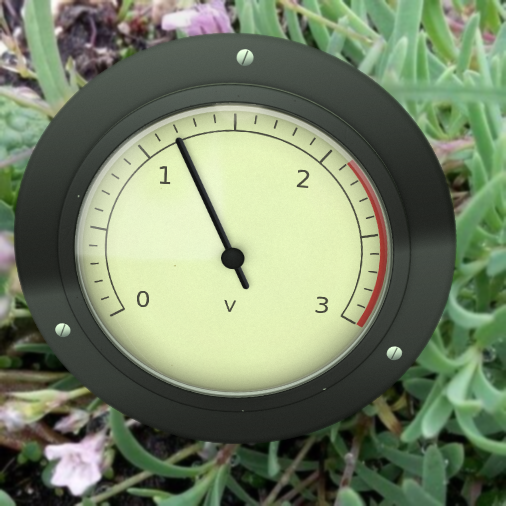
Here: 1.2 V
